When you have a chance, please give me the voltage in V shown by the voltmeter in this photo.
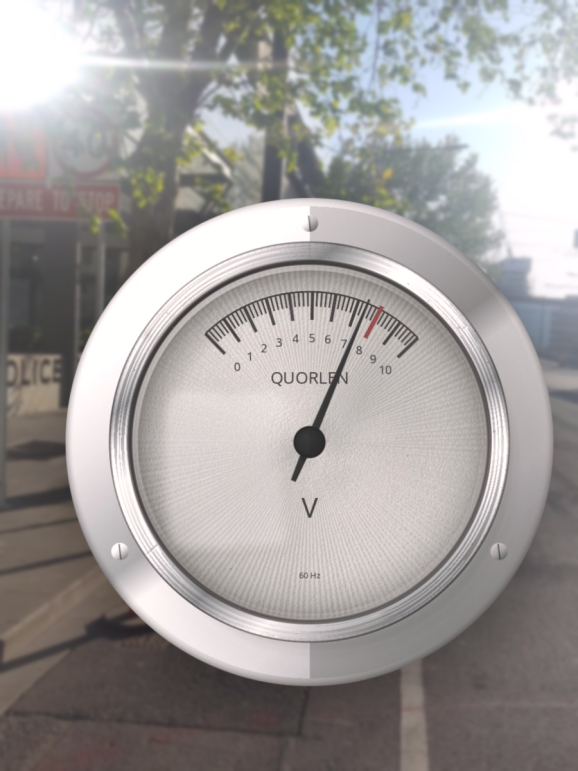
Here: 7.4 V
